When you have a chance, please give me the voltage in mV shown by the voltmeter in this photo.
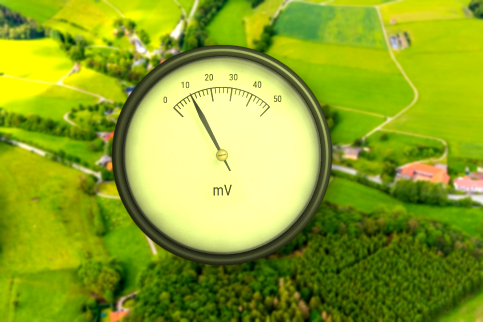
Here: 10 mV
